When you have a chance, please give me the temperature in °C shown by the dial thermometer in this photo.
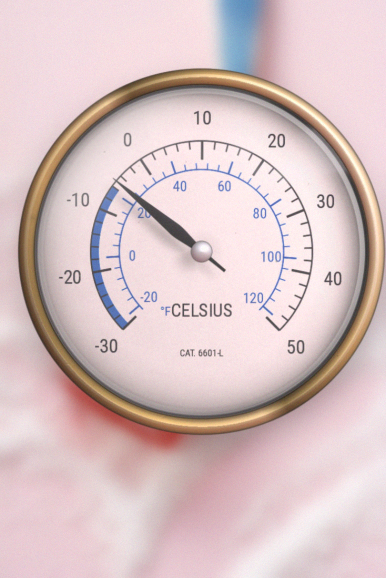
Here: -5 °C
